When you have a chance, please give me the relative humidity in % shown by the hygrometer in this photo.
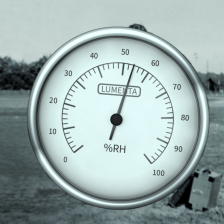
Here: 54 %
